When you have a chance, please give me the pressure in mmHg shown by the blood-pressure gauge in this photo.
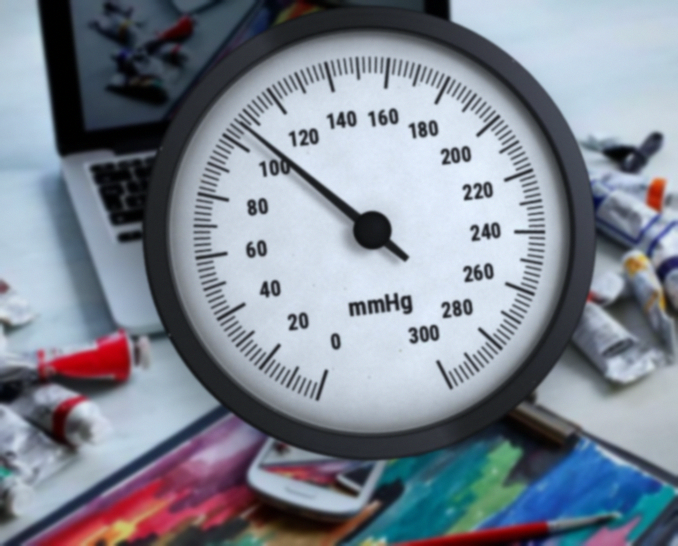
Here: 106 mmHg
